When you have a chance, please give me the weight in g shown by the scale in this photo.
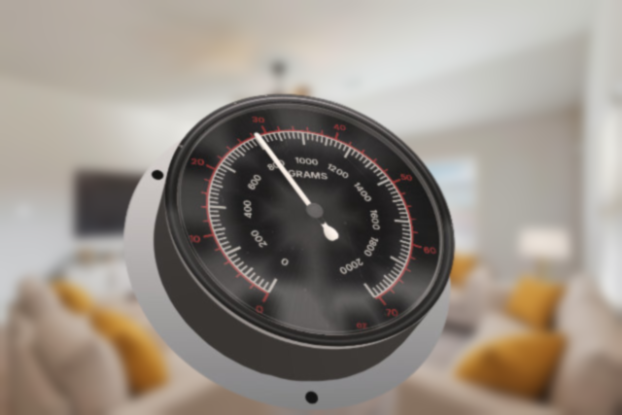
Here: 800 g
